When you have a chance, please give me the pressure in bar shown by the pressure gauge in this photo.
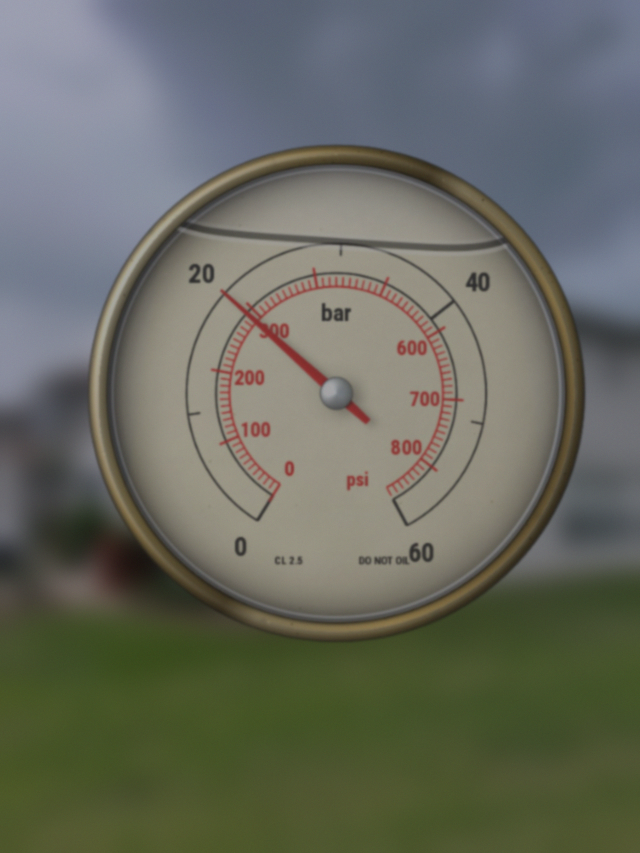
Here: 20 bar
